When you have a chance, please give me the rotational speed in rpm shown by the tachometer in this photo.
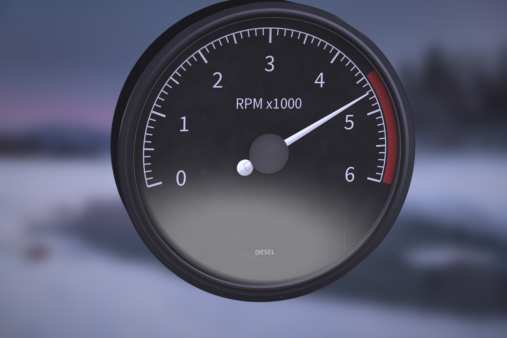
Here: 4700 rpm
